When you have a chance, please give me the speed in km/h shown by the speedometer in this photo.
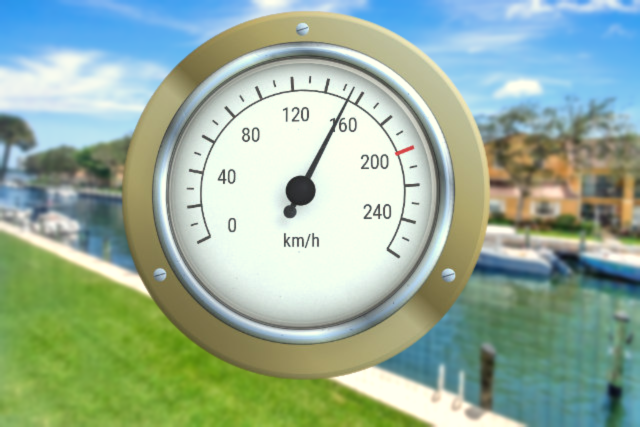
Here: 155 km/h
